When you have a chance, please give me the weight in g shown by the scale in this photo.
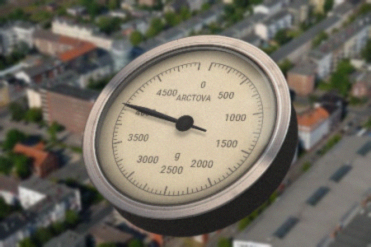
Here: 4000 g
